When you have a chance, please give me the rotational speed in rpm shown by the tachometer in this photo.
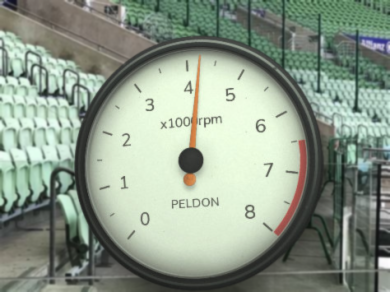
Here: 4250 rpm
